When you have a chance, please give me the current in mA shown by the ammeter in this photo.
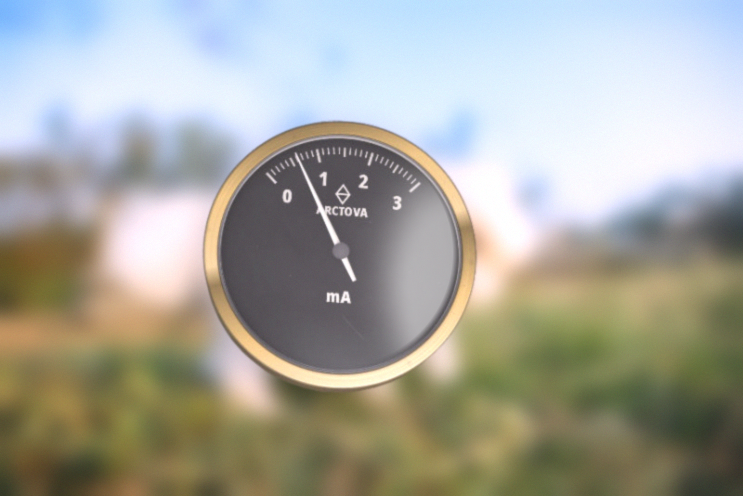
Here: 0.6 mA
